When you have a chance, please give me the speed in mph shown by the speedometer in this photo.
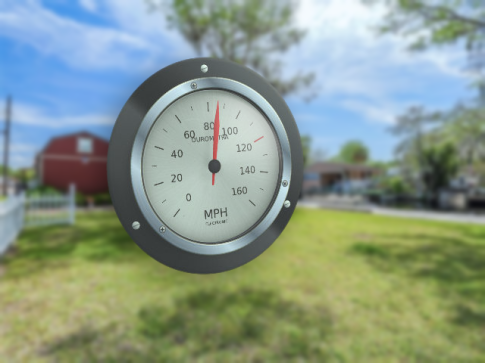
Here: 85 mph
